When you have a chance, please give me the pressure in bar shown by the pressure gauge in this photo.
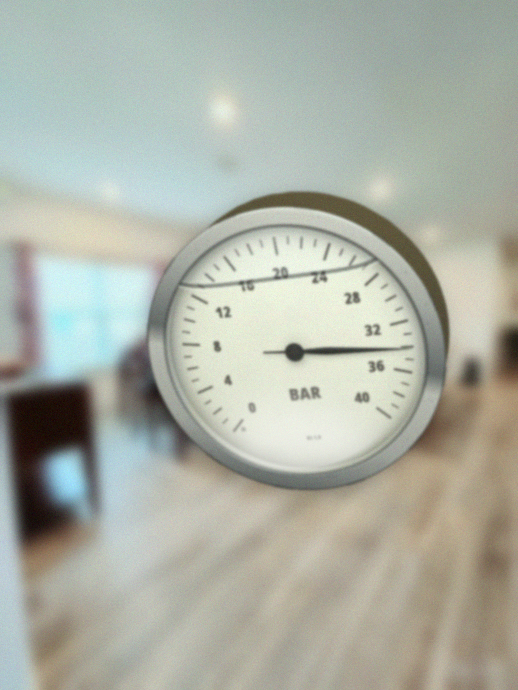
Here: 34 bar
